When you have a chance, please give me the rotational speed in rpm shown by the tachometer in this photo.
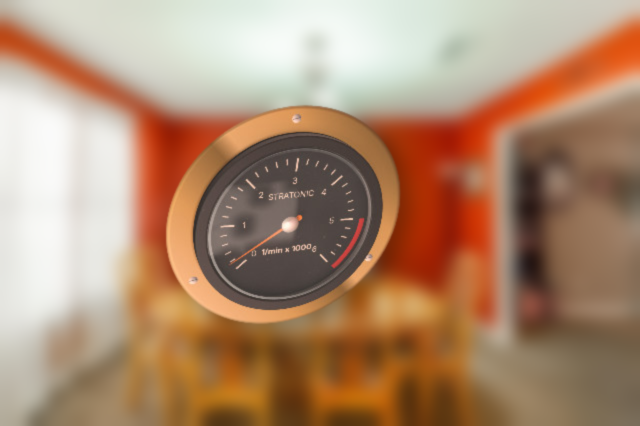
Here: 200 rpm
